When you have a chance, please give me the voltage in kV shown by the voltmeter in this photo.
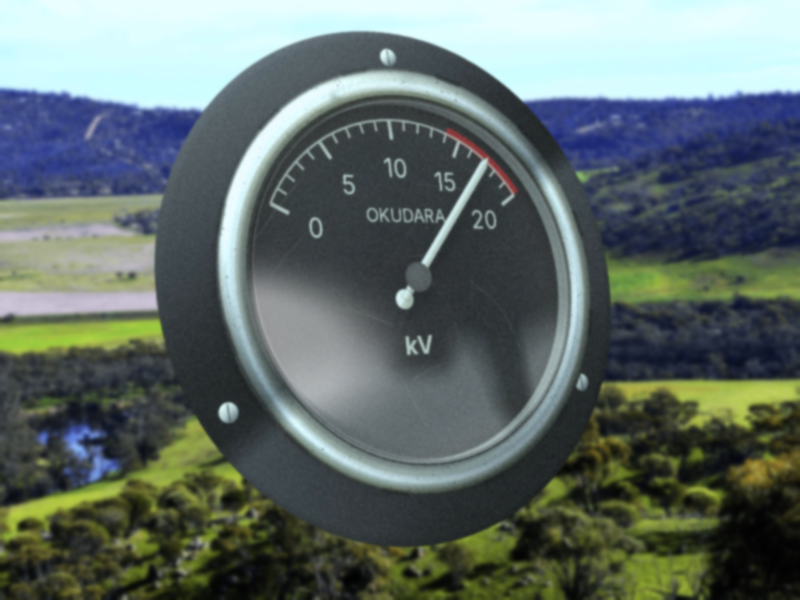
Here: 17 kV
